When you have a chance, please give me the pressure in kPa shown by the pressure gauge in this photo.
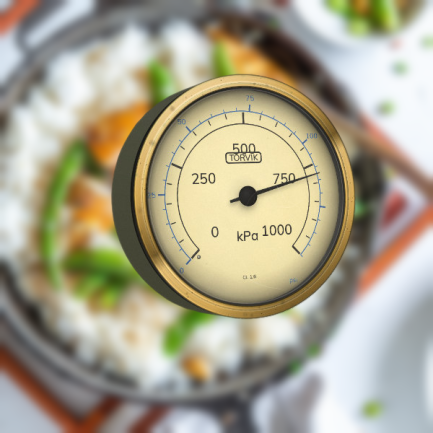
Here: 775 kPa
